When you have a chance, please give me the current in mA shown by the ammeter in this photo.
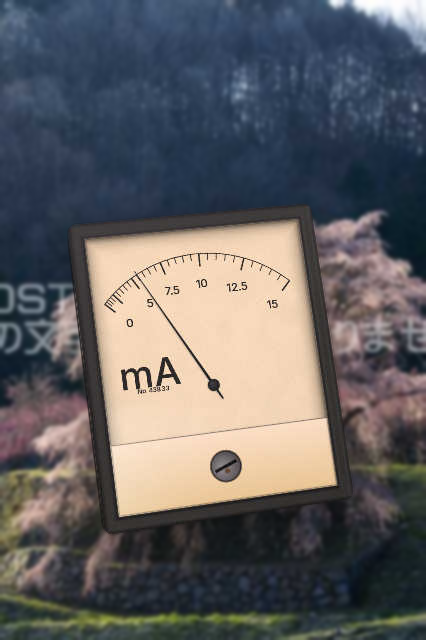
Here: 5.5 mA
